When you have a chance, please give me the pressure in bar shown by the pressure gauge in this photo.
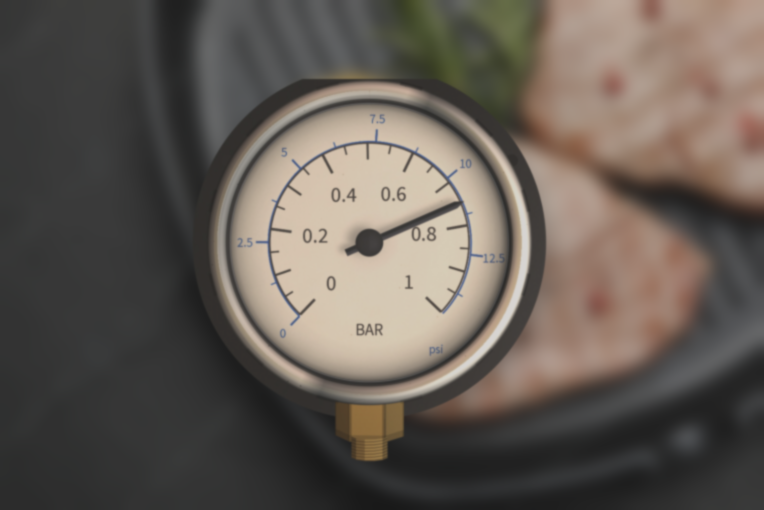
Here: 0.75 bar
